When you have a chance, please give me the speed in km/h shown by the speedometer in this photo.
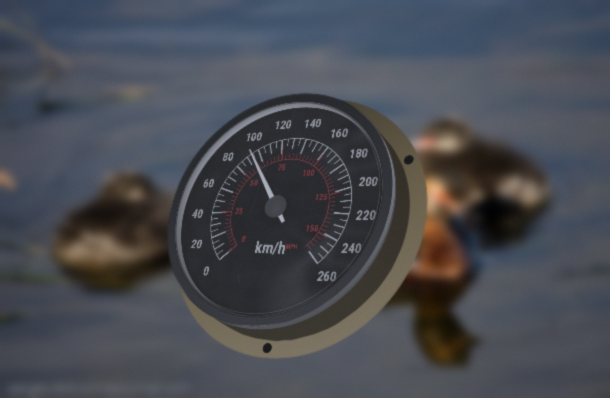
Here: 95 km/h
